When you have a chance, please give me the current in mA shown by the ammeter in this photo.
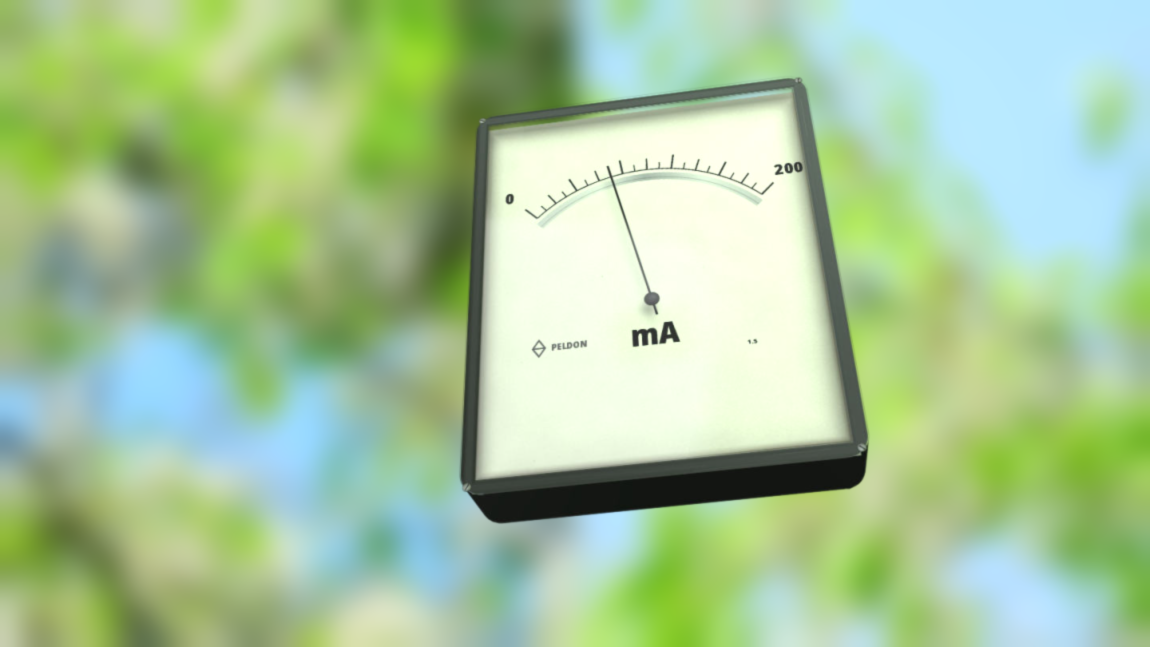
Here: 70 mA
